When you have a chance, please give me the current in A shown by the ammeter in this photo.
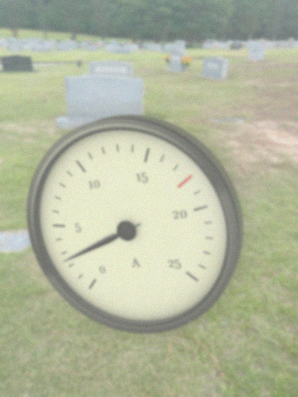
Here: 2.5 A
